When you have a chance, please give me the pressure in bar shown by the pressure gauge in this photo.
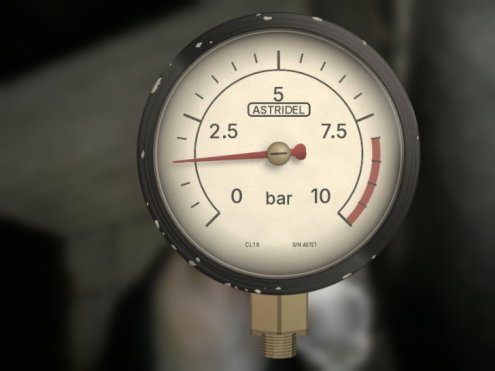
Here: 1.5 bar
